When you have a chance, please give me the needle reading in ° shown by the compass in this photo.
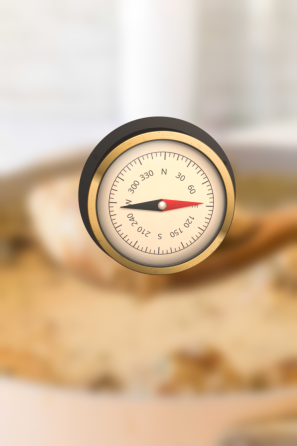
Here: 85 °
